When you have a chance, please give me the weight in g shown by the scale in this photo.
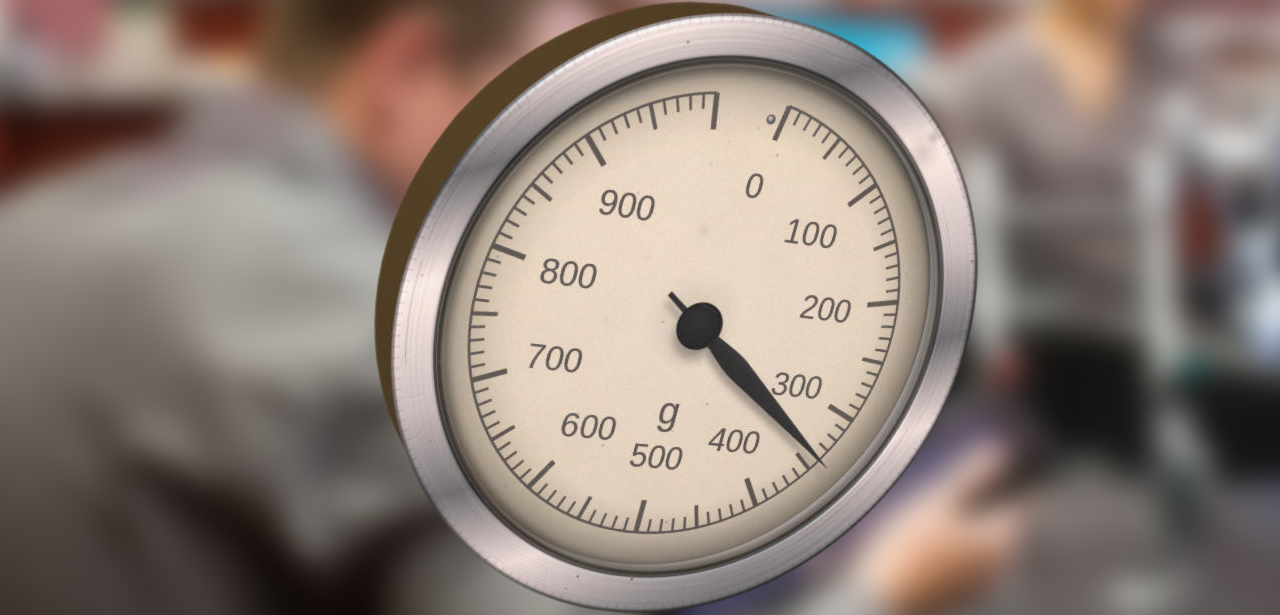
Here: 340 g
